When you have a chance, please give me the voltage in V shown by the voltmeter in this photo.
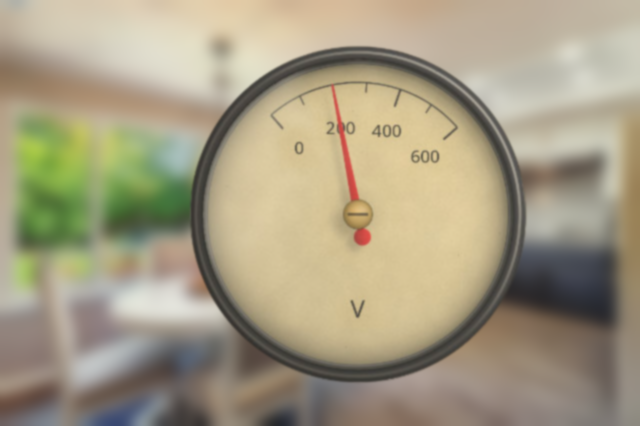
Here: 200 V
